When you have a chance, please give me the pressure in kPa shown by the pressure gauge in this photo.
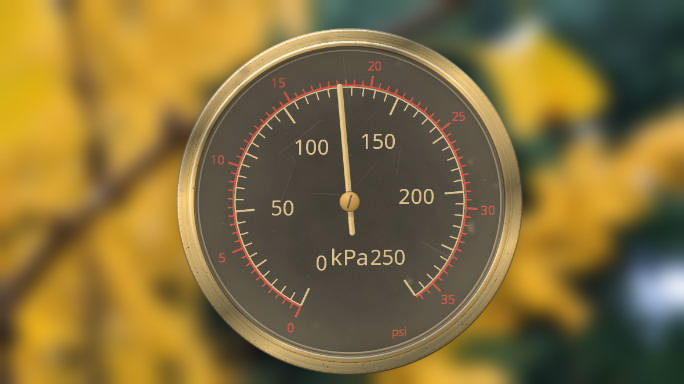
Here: 125 kPa
